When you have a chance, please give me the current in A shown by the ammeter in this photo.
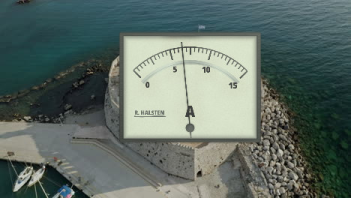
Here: 6.5 A
